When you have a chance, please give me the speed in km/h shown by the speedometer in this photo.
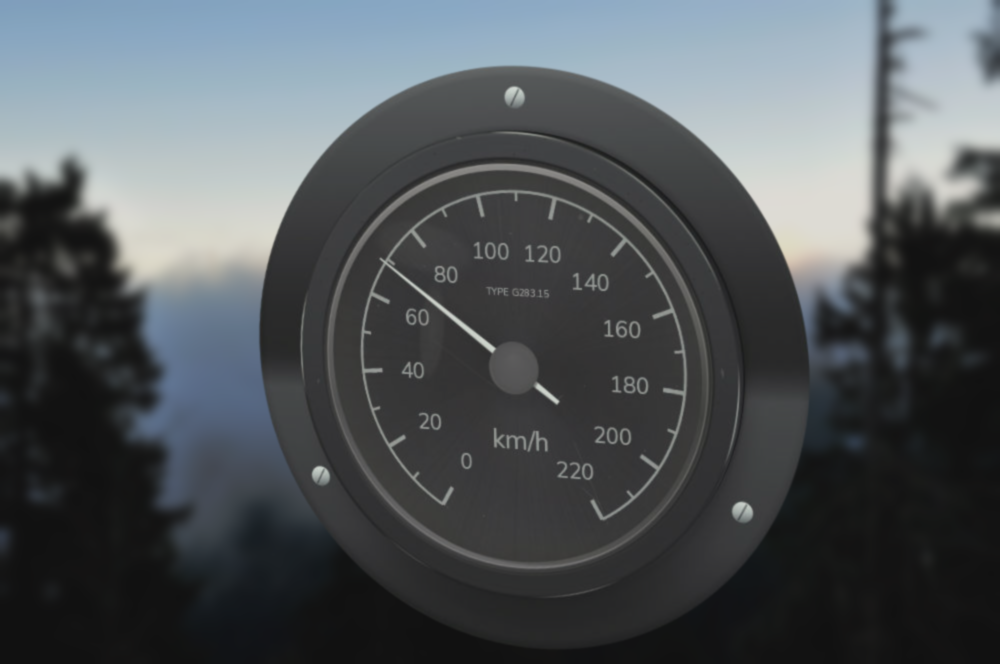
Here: 70 km/h
